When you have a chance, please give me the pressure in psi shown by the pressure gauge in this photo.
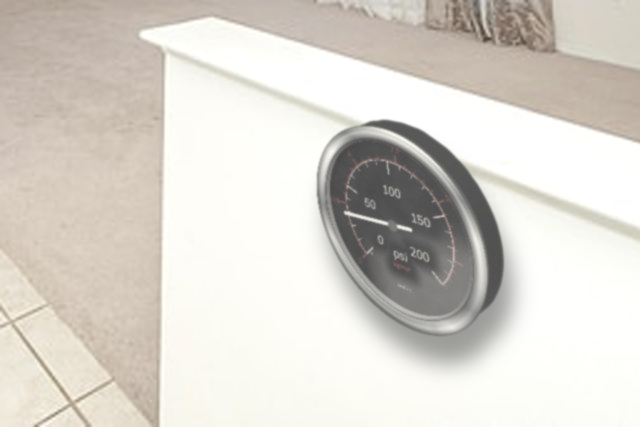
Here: 30 psi
